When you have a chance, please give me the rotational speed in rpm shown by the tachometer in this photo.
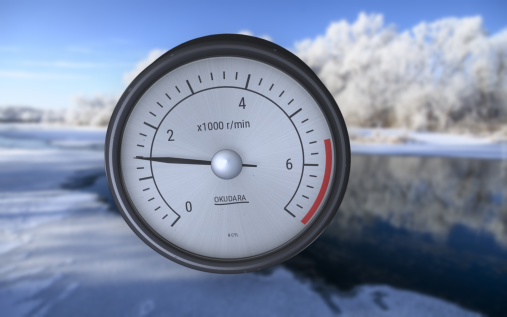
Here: 1400 rpm
